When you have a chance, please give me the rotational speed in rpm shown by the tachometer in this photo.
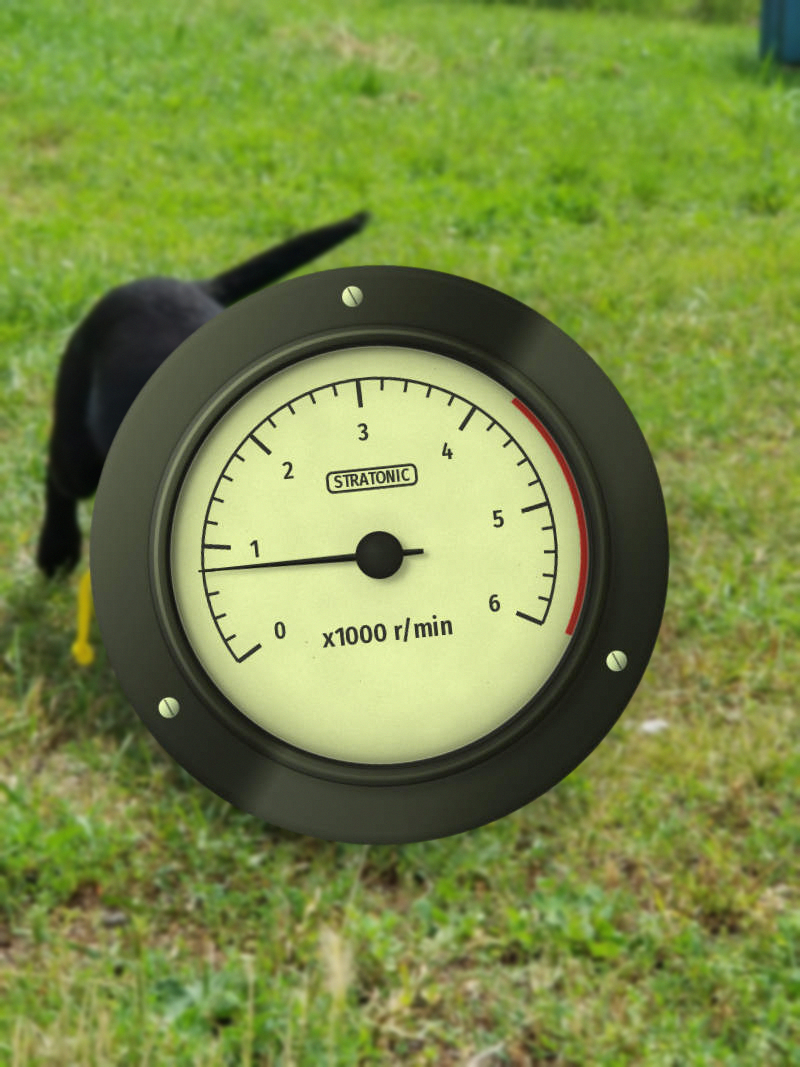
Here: 800 rpm
